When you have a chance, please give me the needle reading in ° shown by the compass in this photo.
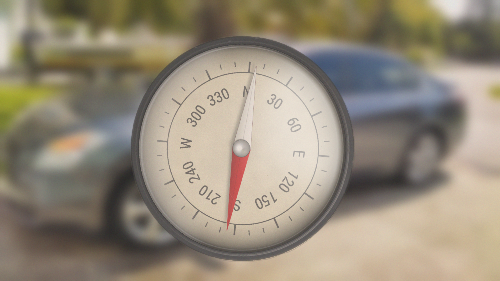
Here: 185 °
